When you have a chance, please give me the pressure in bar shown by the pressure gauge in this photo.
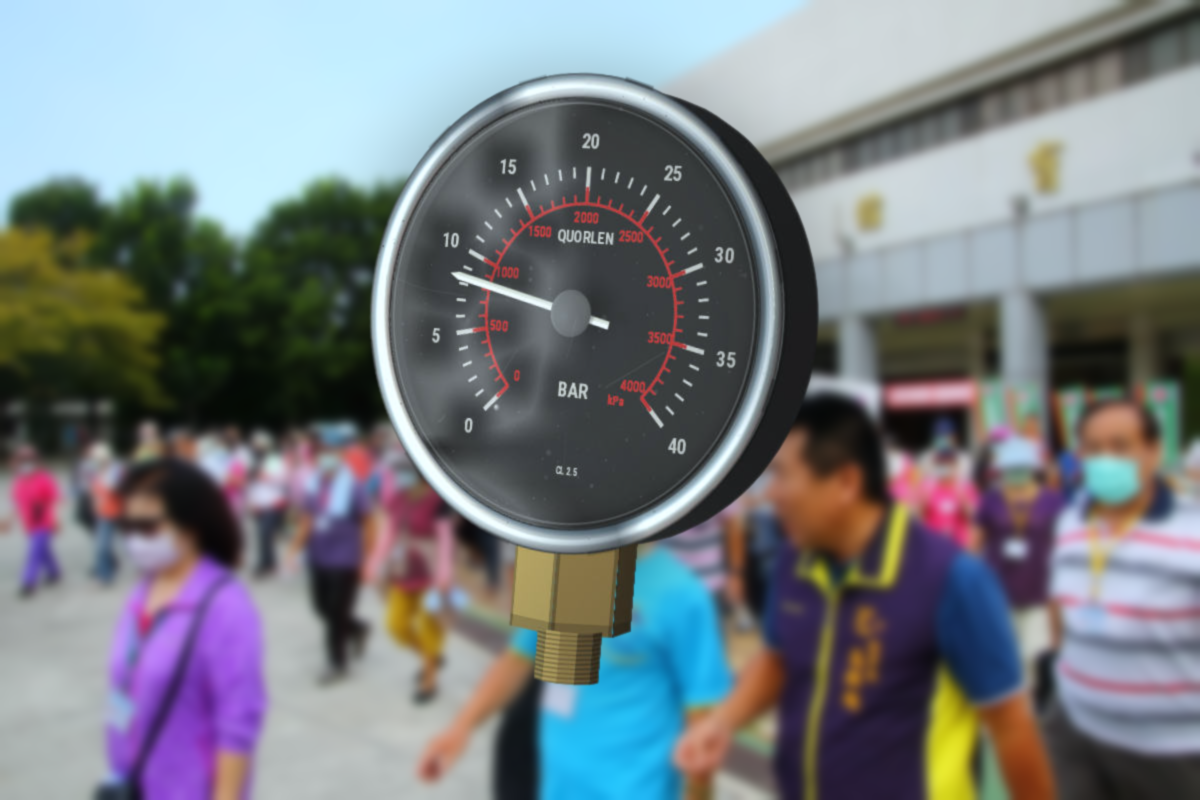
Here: 8.5 bar
